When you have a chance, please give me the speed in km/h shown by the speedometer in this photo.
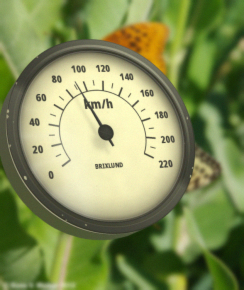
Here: 90 km/h
